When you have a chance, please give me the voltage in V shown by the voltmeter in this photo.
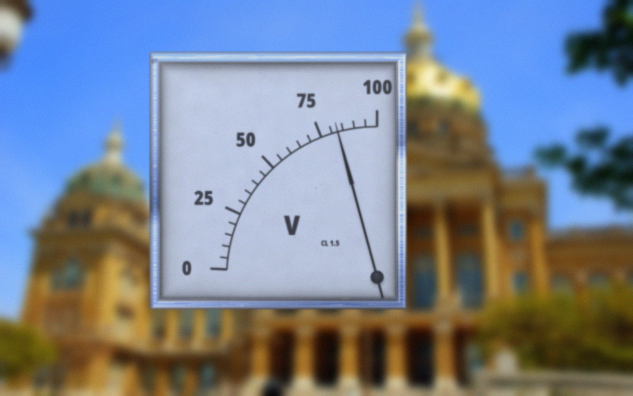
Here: 82.5 V
